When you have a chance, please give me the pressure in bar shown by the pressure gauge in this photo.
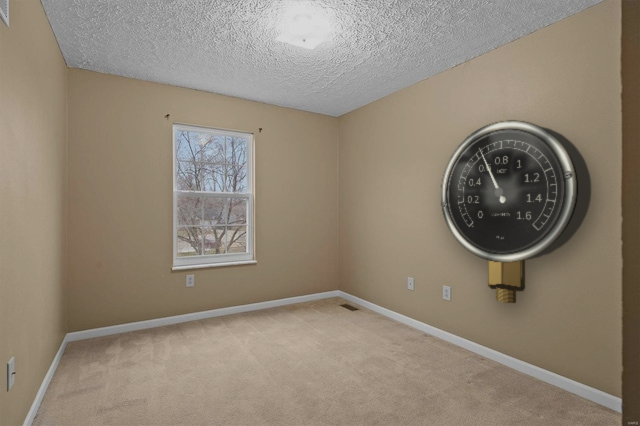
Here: 0.65 bar
